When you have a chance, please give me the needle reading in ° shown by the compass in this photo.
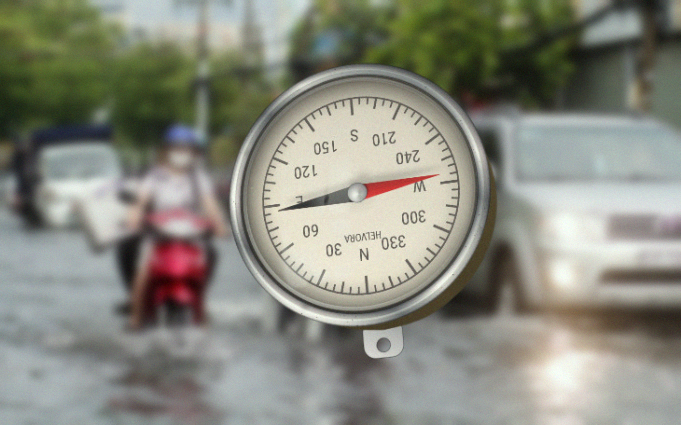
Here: 265 °
